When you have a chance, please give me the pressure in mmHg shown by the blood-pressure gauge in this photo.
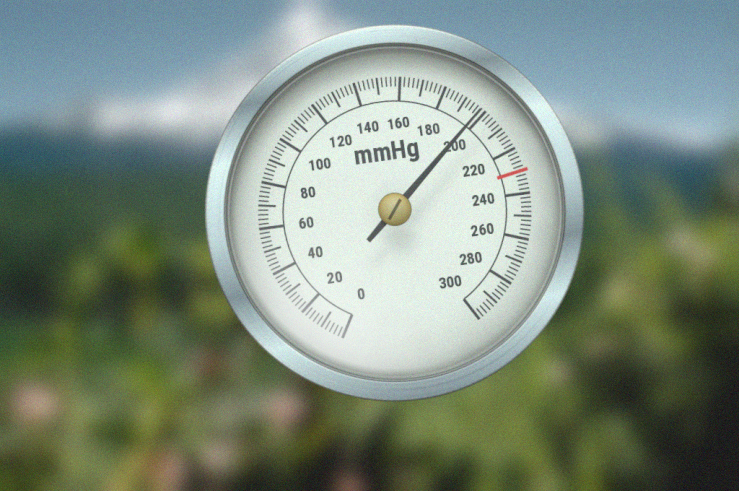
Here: 198 mmHg
